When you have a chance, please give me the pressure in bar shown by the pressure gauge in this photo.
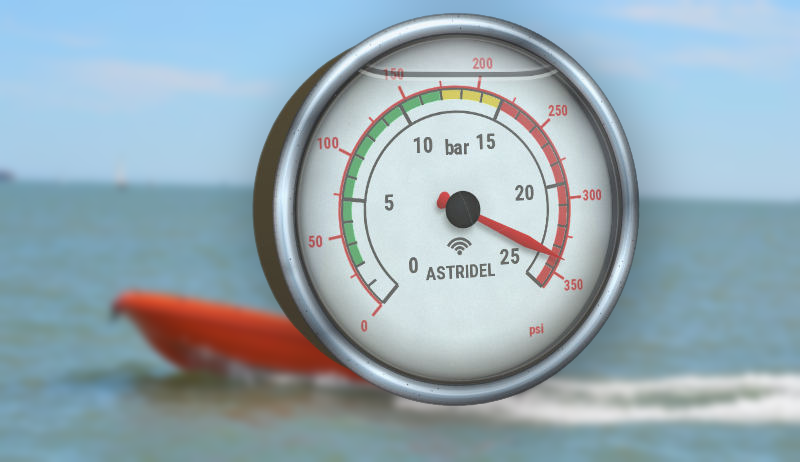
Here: 23.5 bar
